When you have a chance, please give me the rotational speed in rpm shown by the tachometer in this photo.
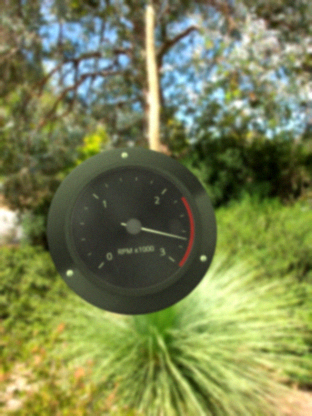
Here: 2700 rpm
